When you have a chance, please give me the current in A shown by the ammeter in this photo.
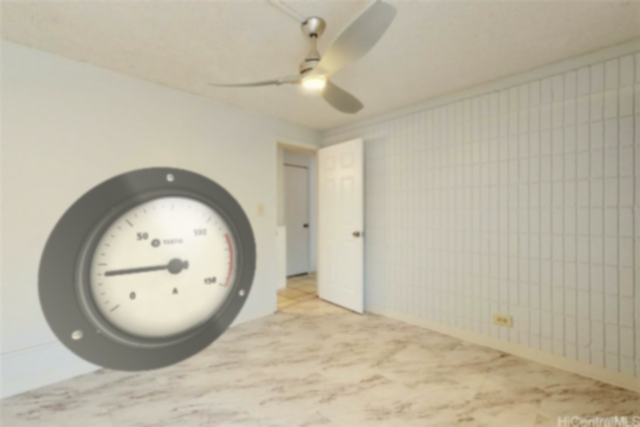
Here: 20 A
